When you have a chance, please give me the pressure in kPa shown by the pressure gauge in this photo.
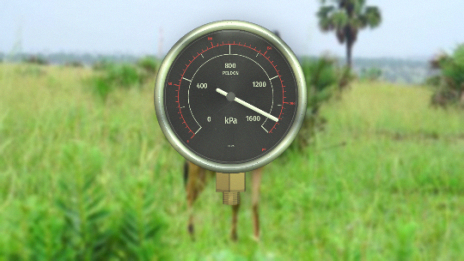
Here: 1500 kPa
